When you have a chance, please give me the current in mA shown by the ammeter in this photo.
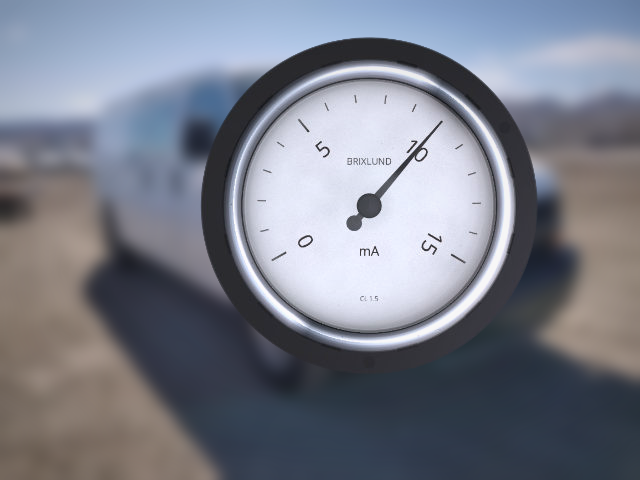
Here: 10 mA
